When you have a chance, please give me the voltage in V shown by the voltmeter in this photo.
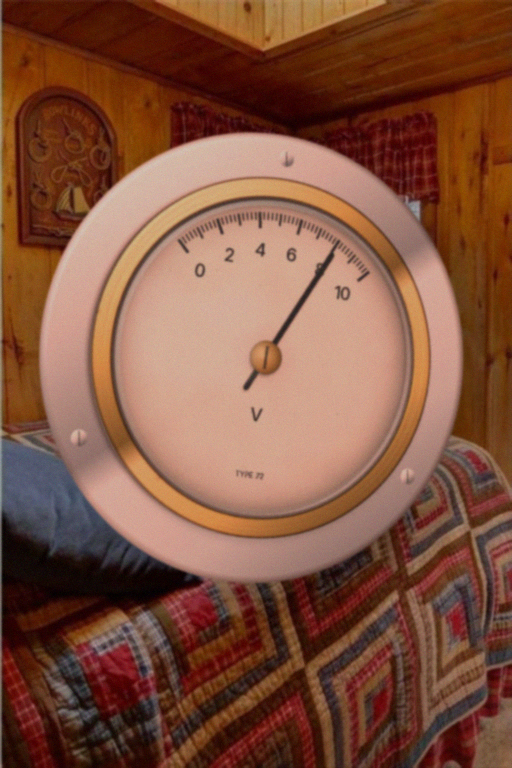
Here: 8 V
